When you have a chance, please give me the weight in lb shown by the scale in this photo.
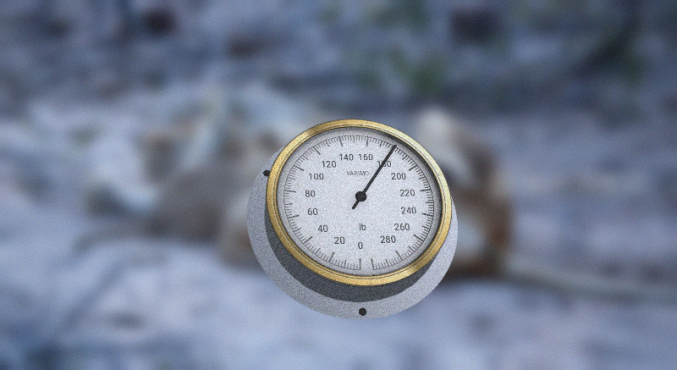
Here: 180 lb
